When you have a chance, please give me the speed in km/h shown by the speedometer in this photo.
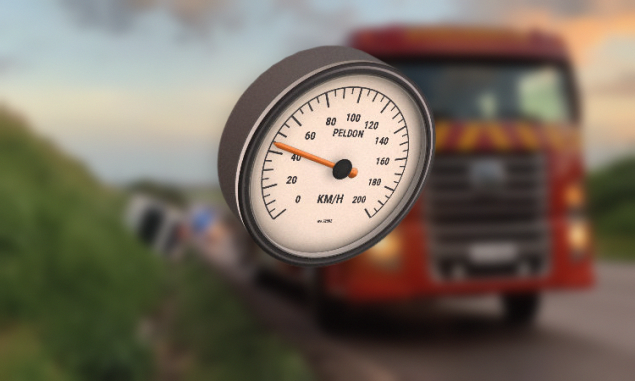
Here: 45 km/h
